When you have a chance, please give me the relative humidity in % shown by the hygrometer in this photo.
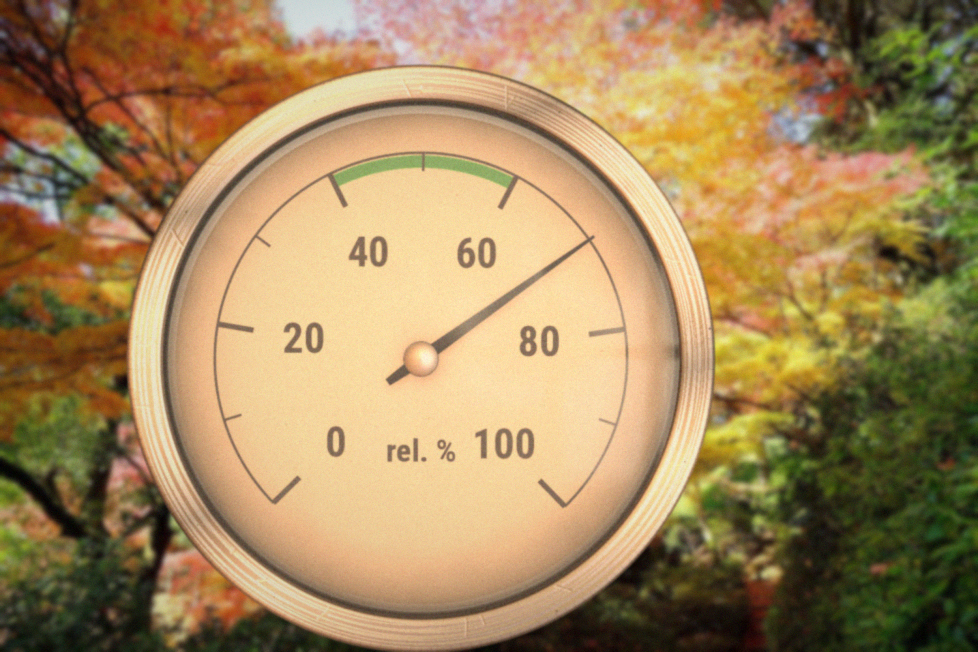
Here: 70 %
